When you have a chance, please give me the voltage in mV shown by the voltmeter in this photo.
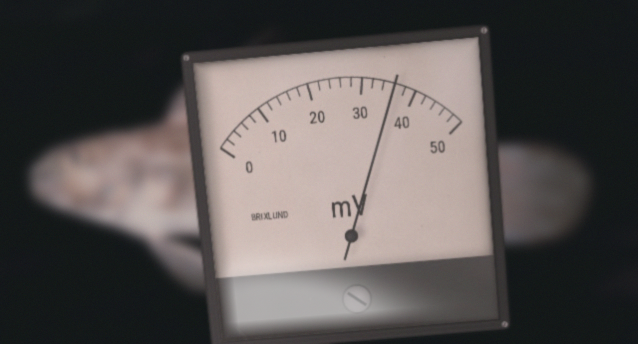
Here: 36 mV
